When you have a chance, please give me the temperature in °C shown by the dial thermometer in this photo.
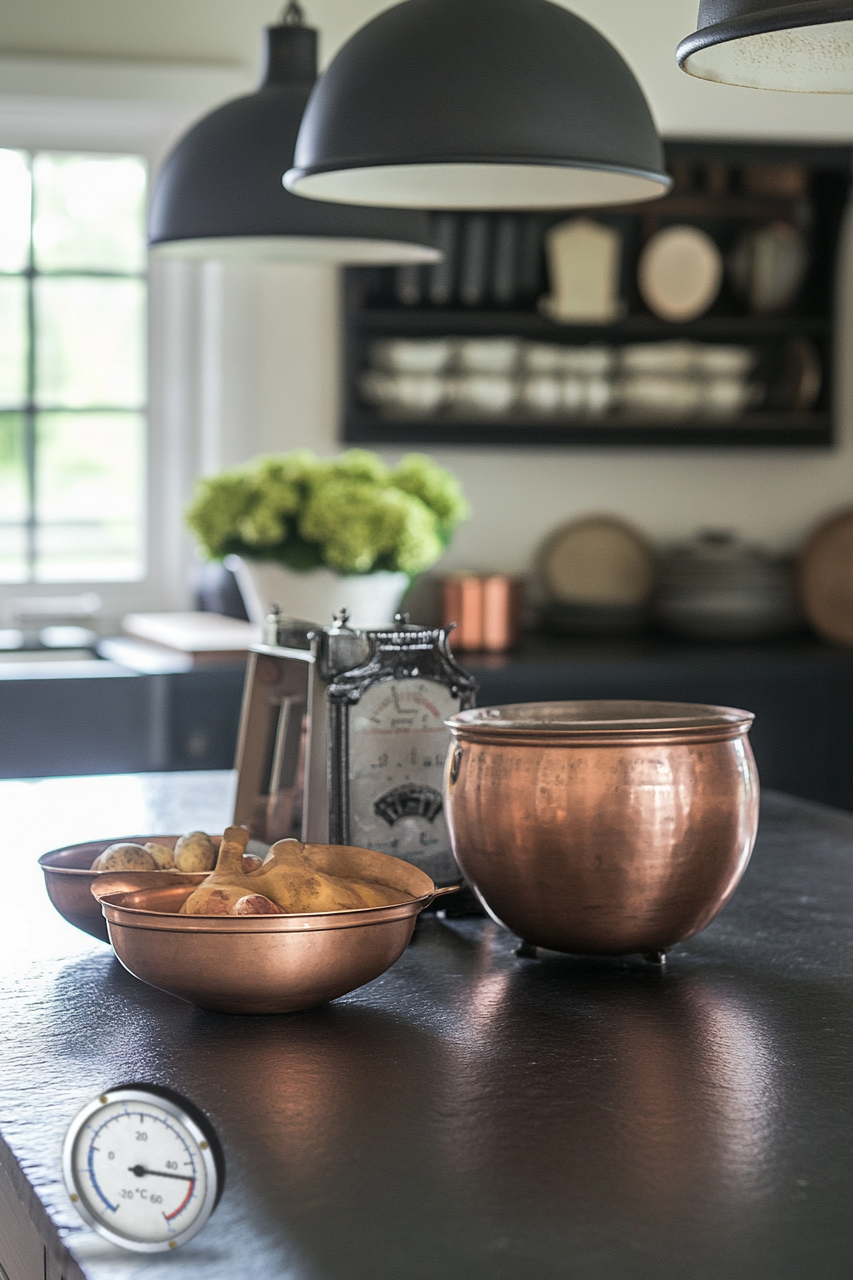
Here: 44 °C
